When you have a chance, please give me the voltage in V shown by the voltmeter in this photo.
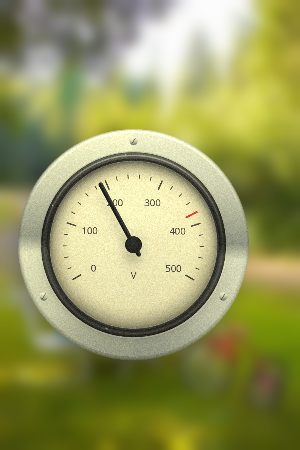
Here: 190 V
